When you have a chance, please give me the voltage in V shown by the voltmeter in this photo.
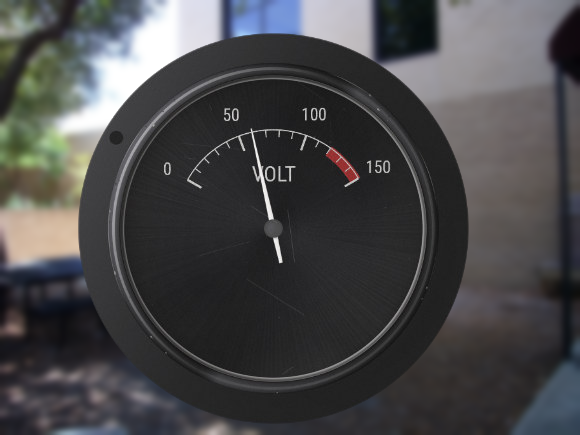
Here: 60 V
